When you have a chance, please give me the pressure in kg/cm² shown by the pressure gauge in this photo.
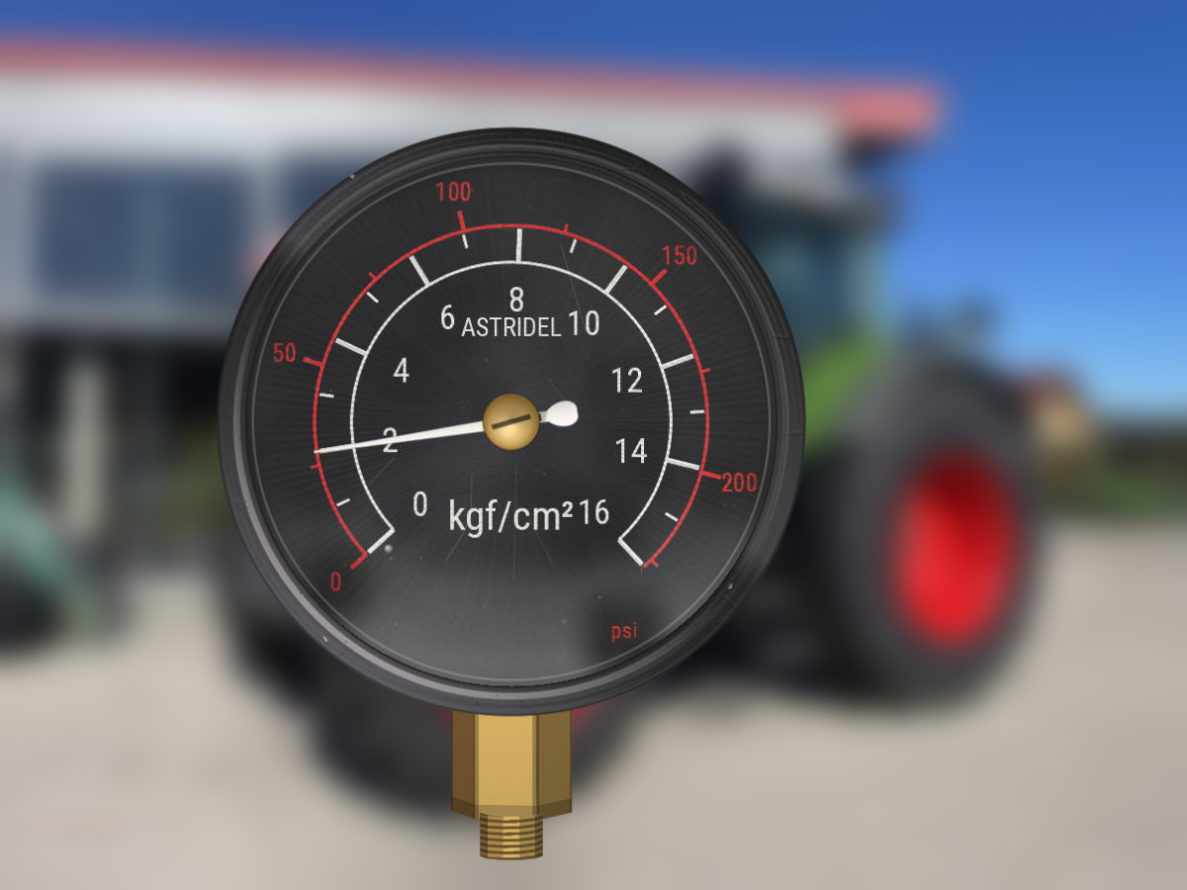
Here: 2 kg/cm²
